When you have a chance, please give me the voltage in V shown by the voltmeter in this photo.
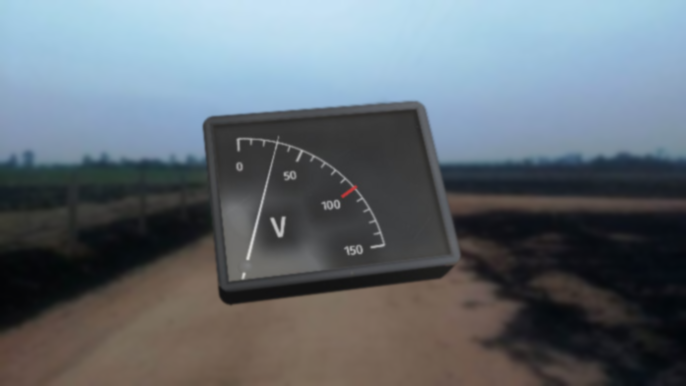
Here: 30 V
